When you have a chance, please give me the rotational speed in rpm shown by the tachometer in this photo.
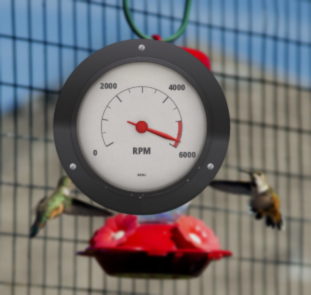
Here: 5750 rpm
